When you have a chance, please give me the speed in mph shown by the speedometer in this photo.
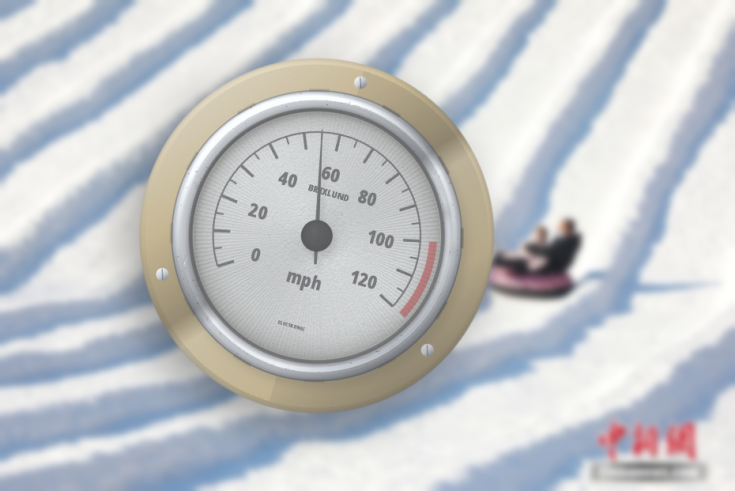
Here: 55 mph
